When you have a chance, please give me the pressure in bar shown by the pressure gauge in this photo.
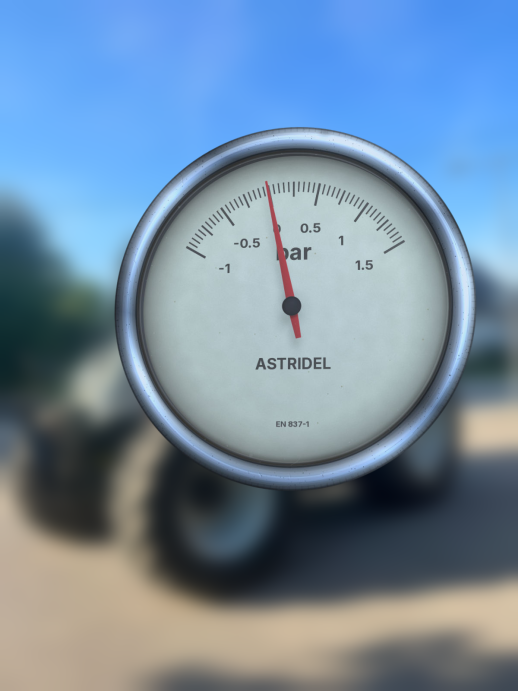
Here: 0 bar
